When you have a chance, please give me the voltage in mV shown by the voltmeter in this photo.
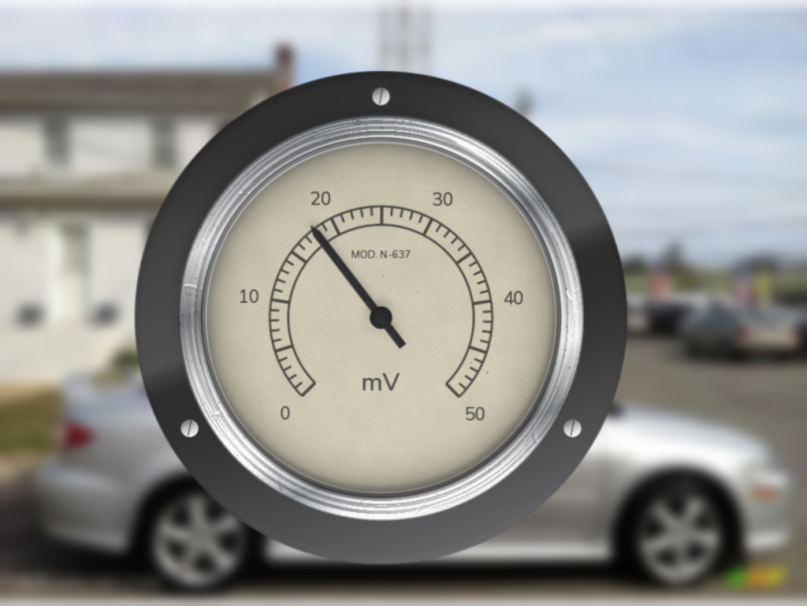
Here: 18 mV
